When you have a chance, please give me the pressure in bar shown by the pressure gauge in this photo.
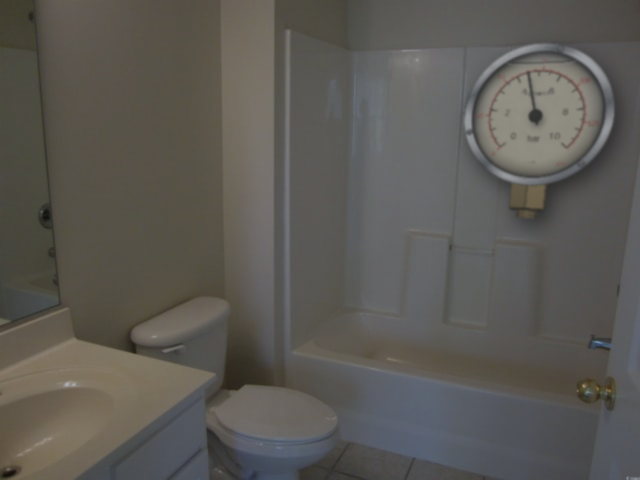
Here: 4.5 bar
